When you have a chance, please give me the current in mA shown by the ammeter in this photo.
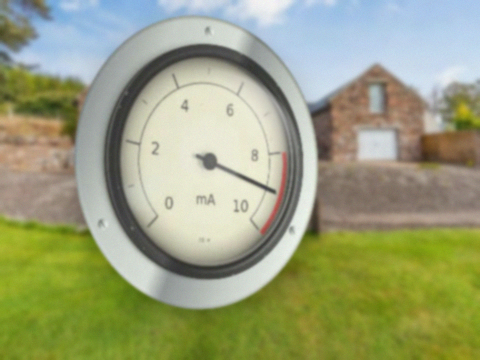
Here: 9 mA
